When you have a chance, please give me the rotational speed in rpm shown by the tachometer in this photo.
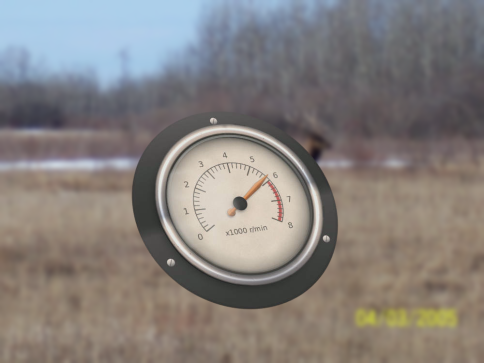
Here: 5800 rpm
